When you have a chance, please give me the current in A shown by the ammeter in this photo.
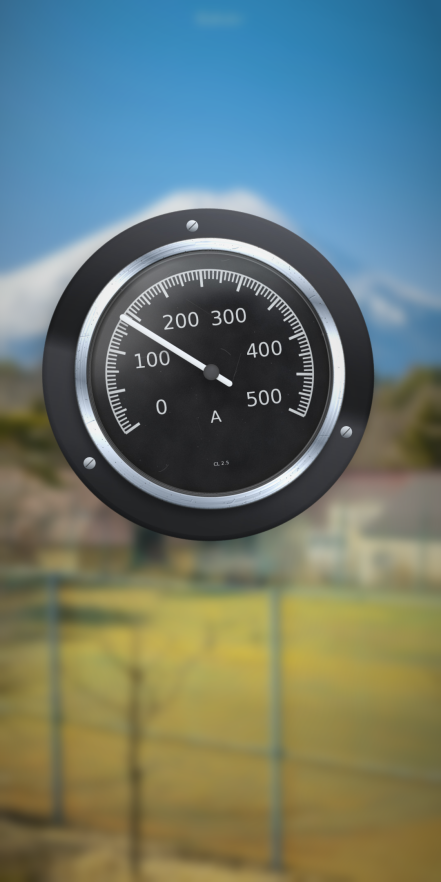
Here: 140 A
